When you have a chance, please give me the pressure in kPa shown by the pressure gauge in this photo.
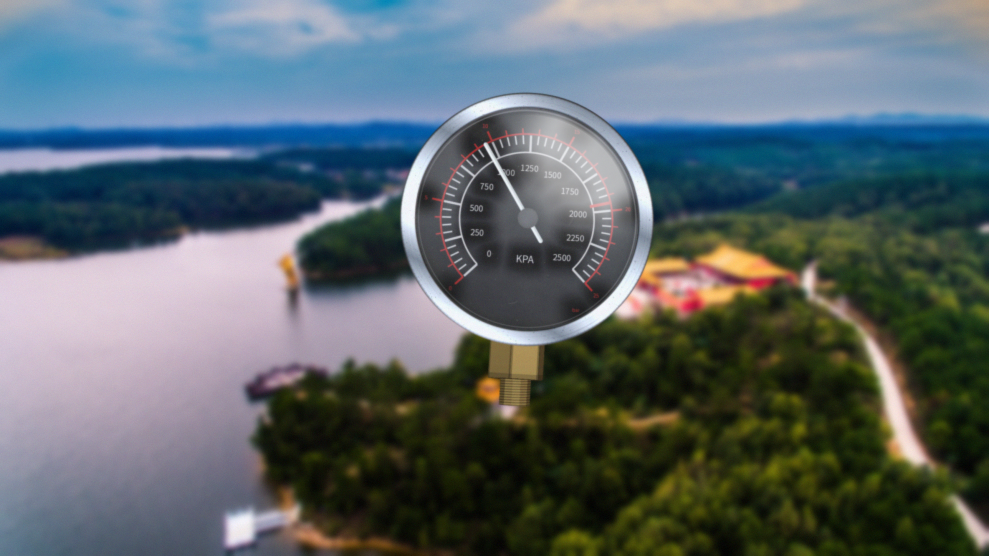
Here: 950 kPa
